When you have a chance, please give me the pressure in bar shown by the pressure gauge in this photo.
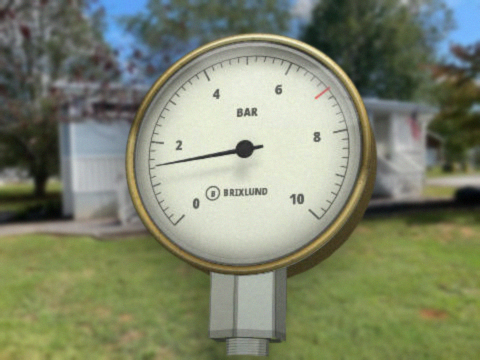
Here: 1.4 bar
